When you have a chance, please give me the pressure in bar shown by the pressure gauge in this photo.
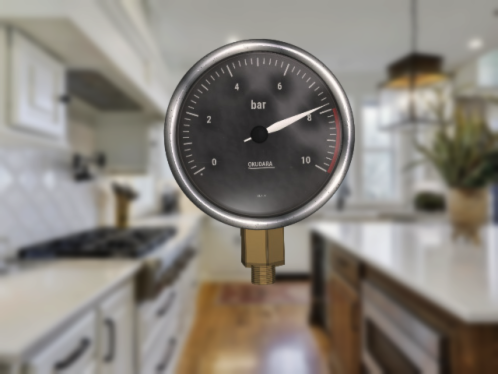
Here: 7.8 bar
